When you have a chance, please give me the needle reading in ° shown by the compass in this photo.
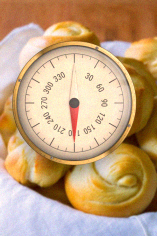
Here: 180 °
